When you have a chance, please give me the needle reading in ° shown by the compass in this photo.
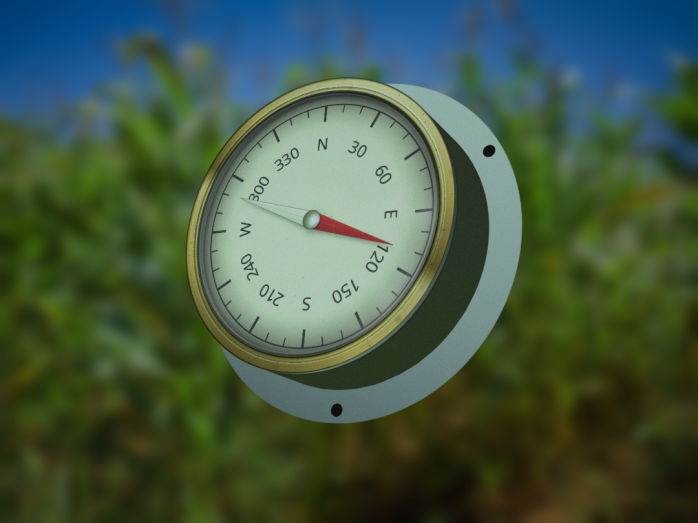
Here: 110 °
